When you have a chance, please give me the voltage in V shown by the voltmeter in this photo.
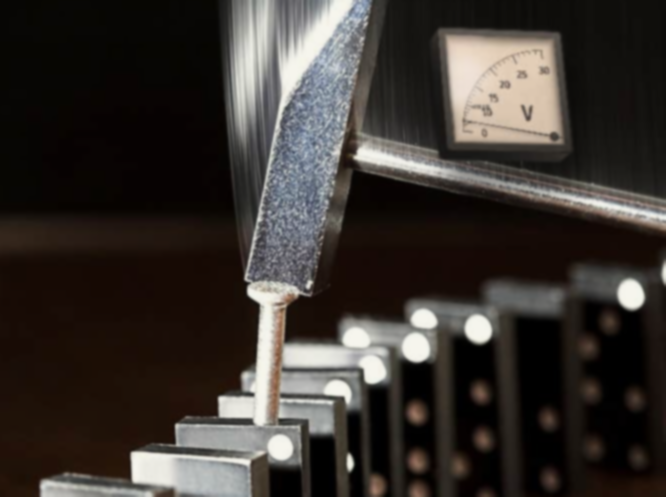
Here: 5 V
